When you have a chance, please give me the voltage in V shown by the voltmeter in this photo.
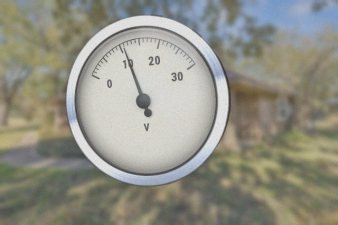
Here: 11 V
